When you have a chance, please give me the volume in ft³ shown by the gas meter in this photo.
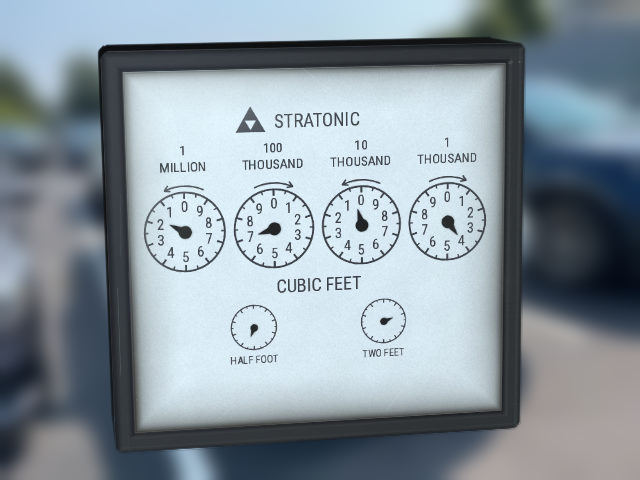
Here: 170400 ft³
